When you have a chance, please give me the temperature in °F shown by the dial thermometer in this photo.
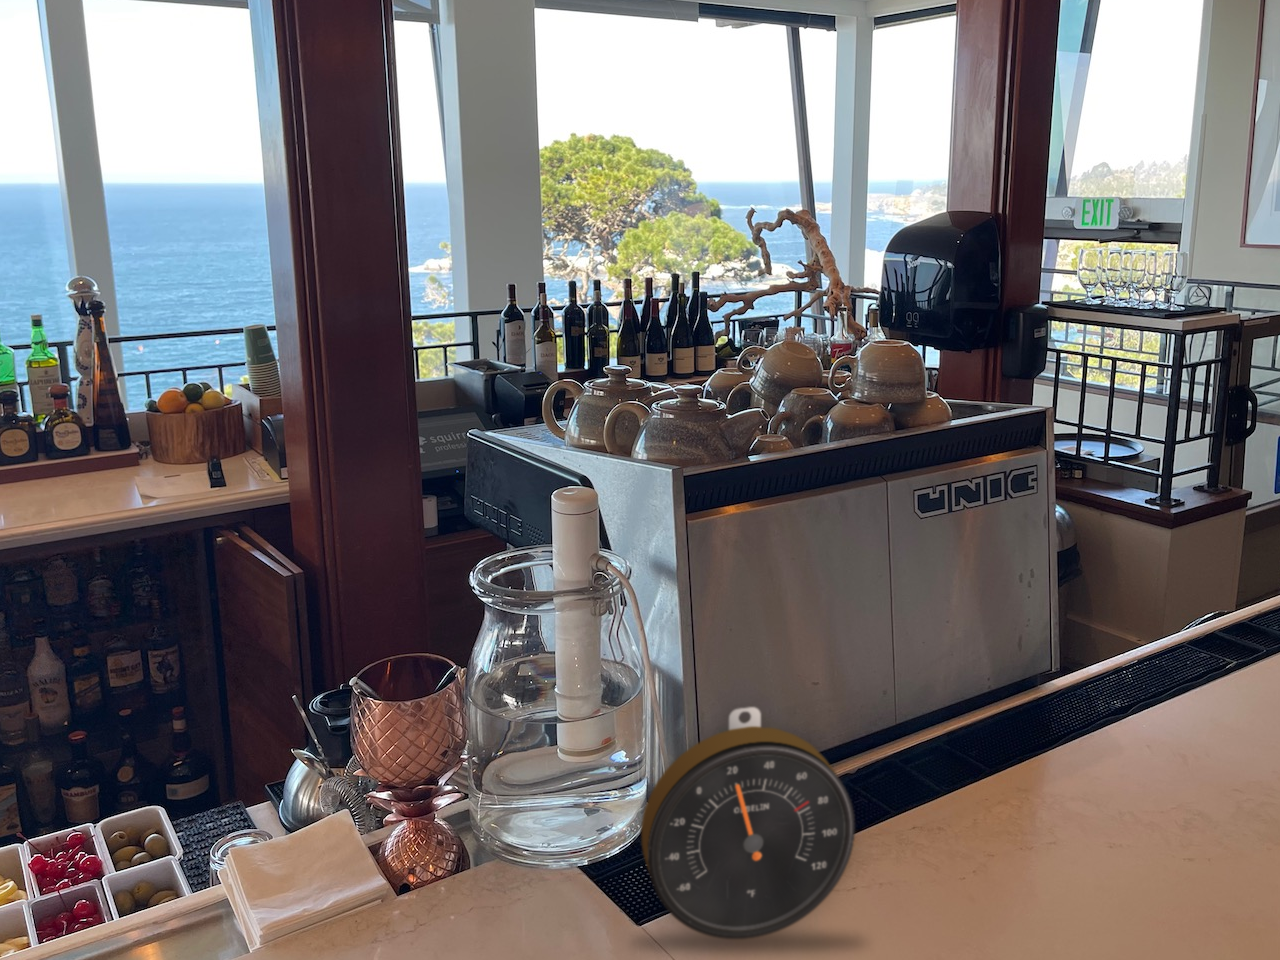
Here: 20 °F
